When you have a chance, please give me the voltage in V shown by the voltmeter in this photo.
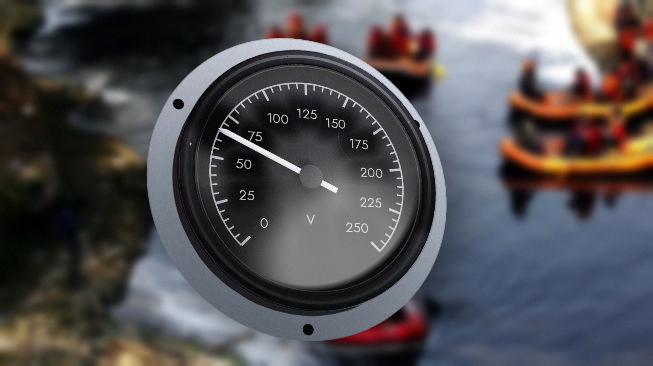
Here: 65 V
